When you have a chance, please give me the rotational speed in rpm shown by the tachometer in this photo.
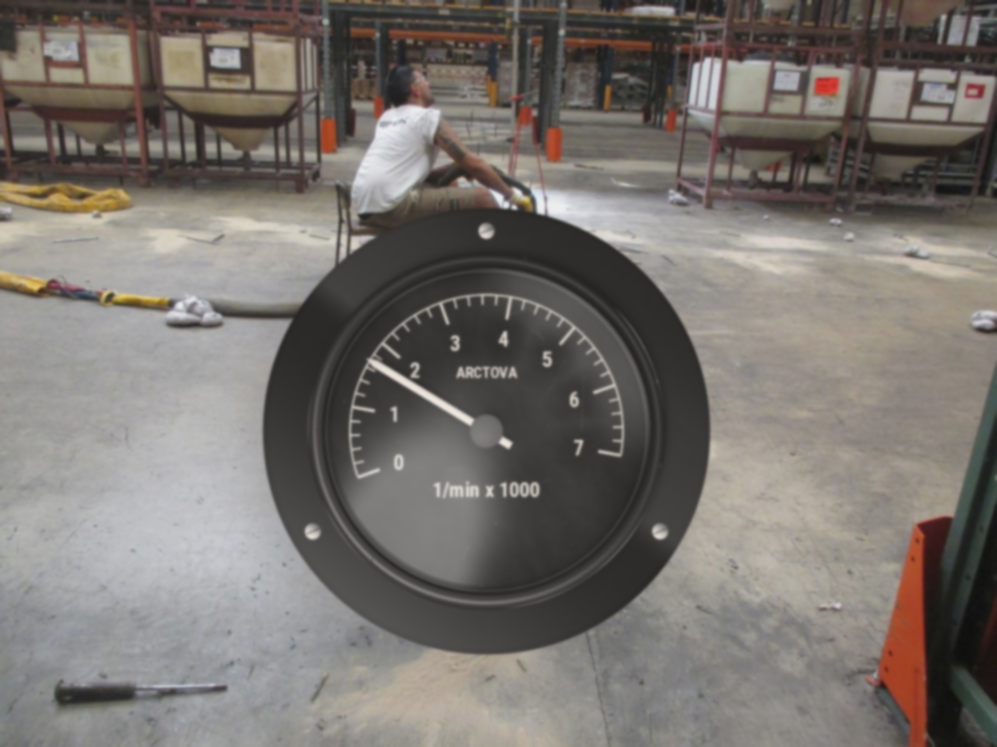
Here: 1700 rpm
